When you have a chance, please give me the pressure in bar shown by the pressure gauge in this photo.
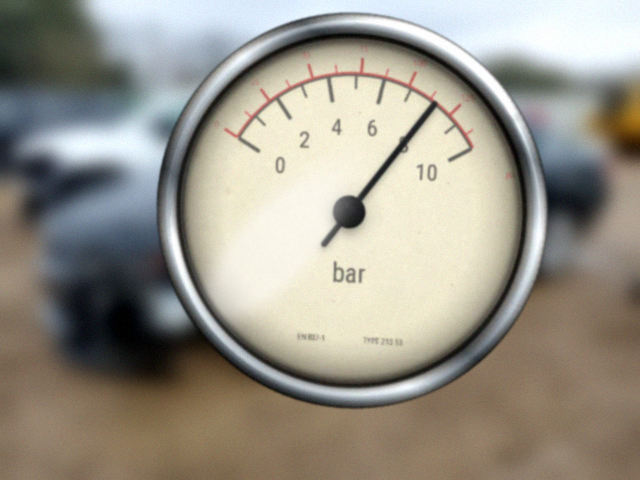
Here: 8 bar
